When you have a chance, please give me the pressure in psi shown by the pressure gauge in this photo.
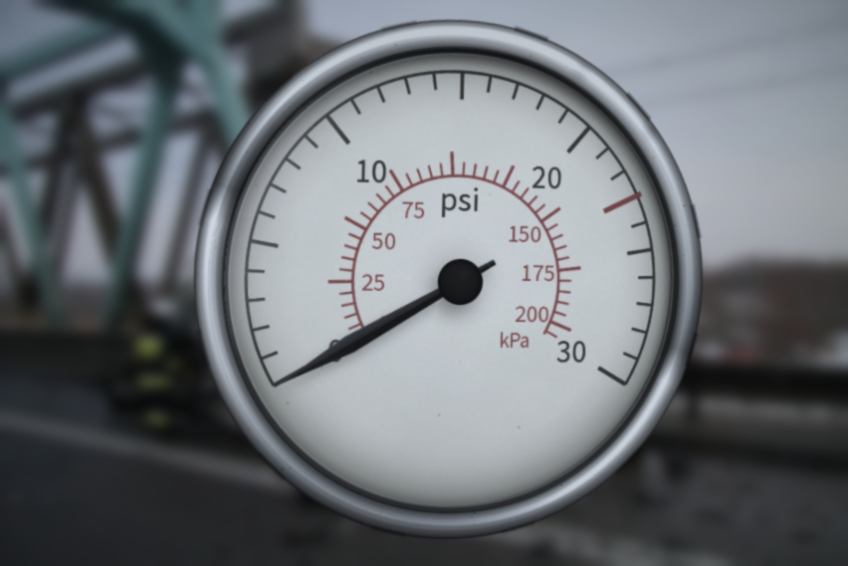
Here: 0 psi
